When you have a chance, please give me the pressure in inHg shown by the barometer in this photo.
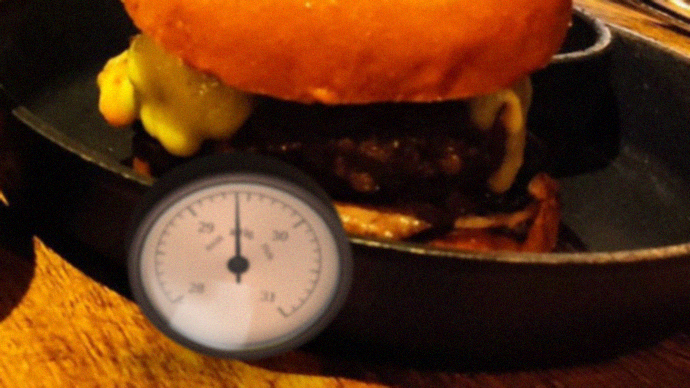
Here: 29.4 inHg
